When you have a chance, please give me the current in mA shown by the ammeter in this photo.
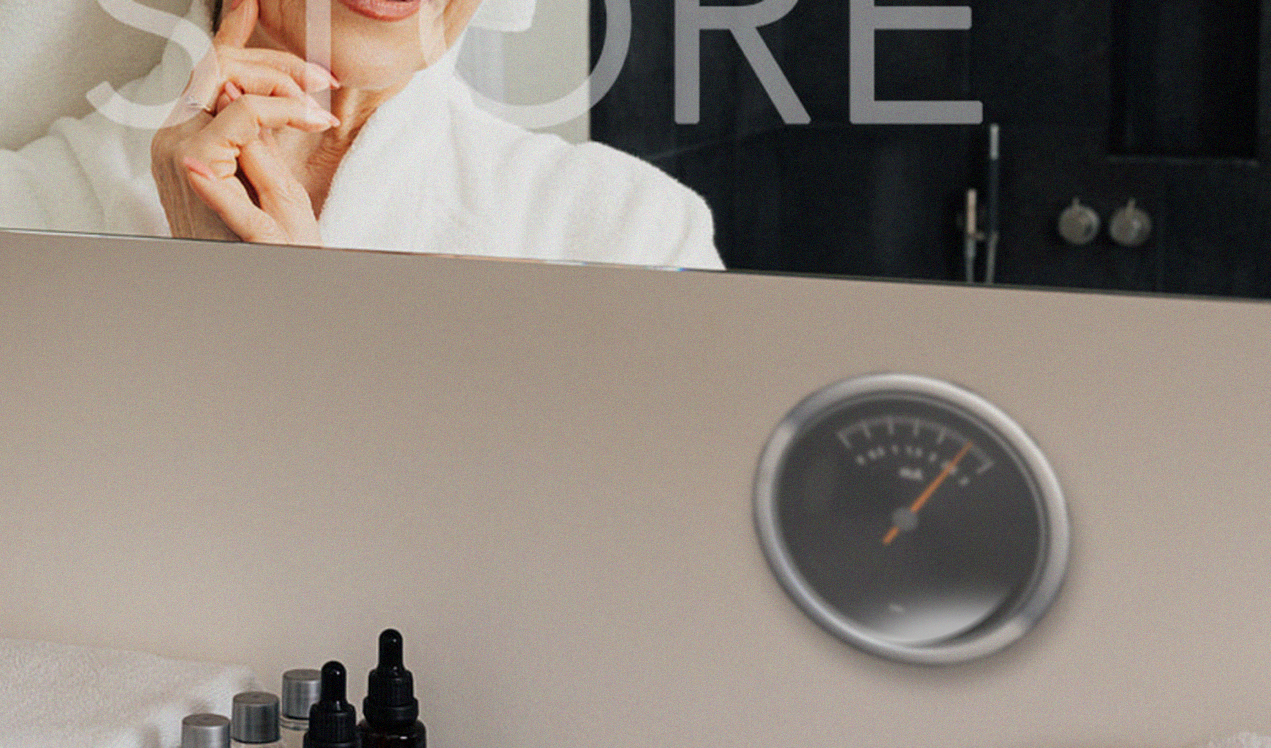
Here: 2.5 mA
